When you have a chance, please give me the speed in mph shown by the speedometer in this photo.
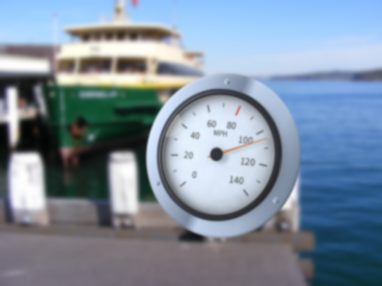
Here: 105 mph
